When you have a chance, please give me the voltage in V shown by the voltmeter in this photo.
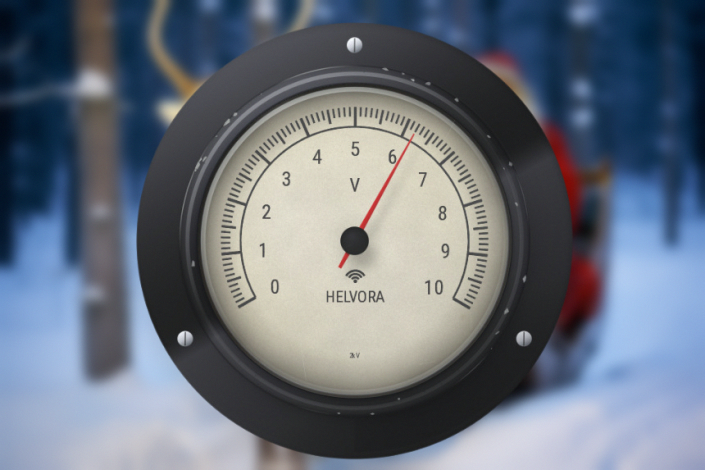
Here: 6.2 V
